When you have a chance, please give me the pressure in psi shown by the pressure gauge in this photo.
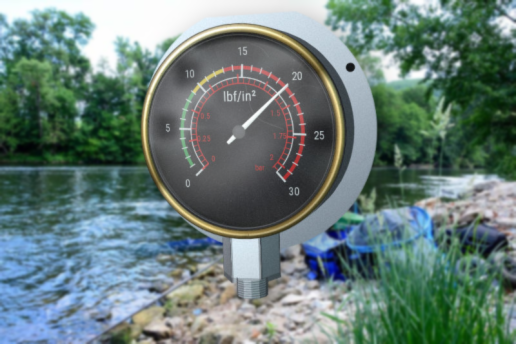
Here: 20 psi
